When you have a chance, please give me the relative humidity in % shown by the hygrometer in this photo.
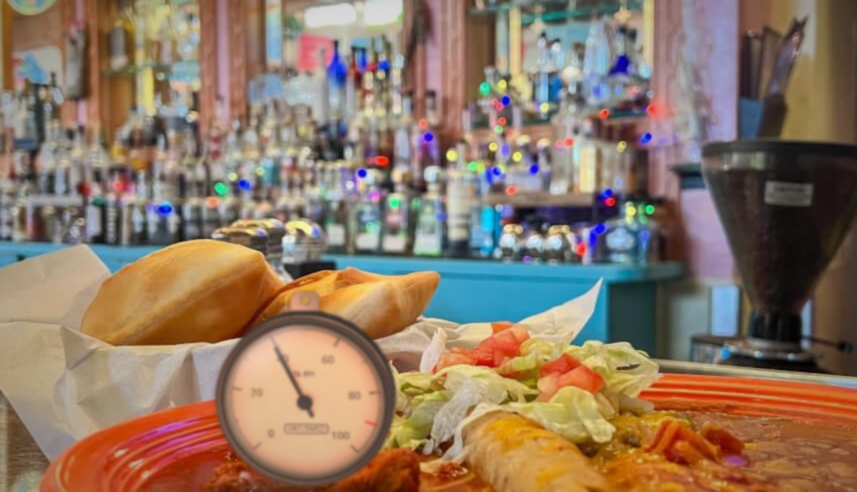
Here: 40 %
